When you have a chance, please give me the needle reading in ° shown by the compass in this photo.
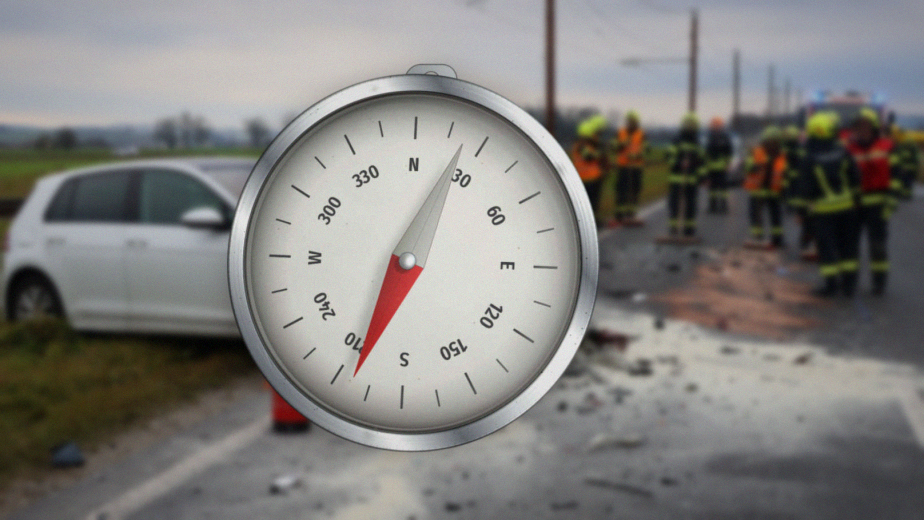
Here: 202.5 °
